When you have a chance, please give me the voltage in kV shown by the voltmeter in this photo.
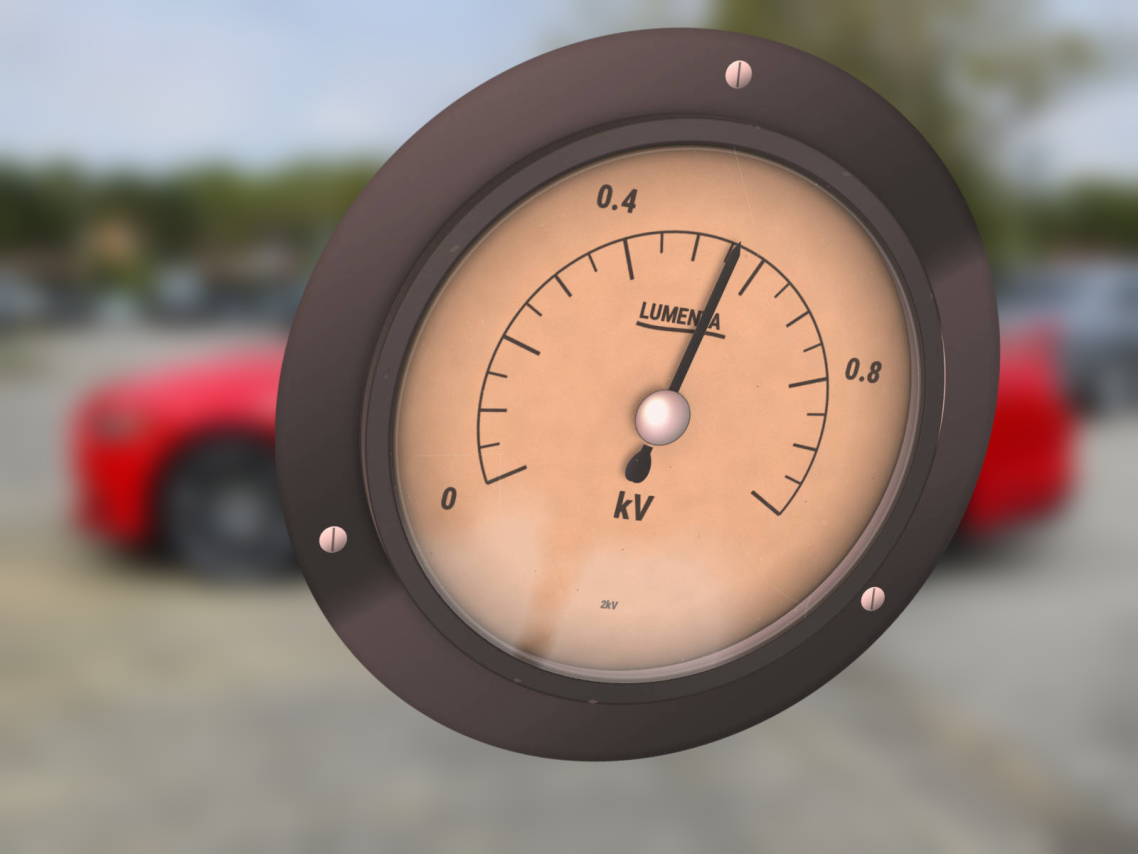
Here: 0.55 kV
